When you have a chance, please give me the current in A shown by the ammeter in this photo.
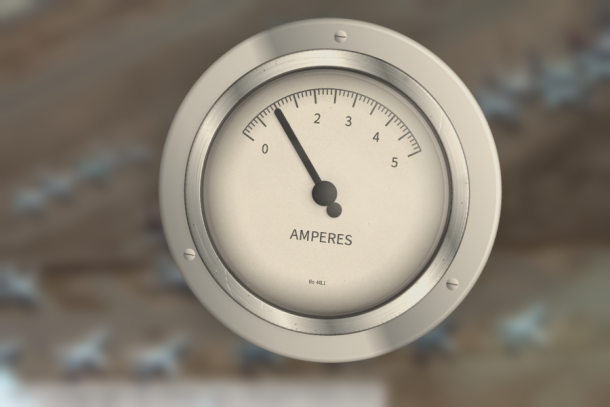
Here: 1 A
